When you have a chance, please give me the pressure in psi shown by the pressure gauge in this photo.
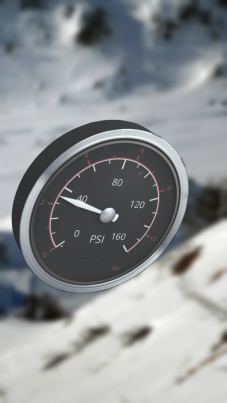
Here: 35 psi
